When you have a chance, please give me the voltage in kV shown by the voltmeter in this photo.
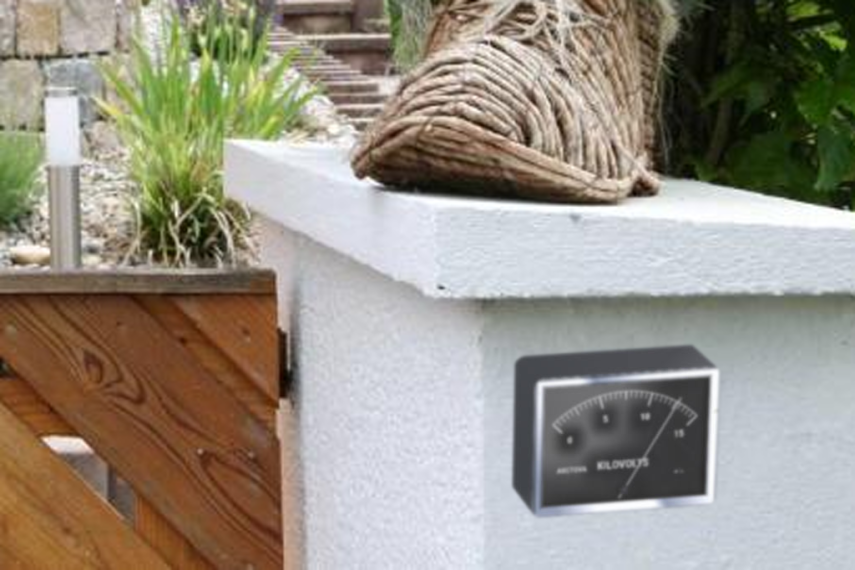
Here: 12.5 kV
